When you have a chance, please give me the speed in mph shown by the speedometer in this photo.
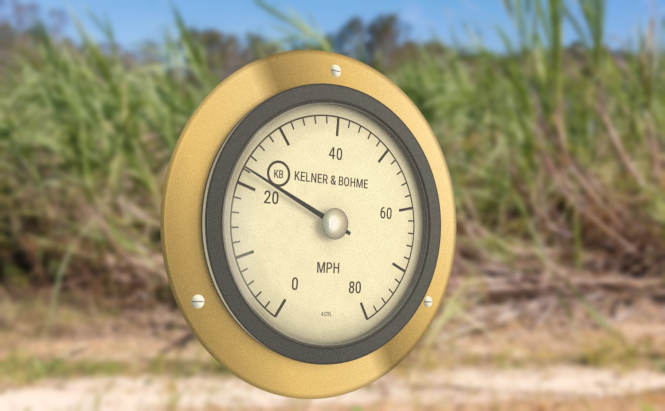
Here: 22 mph
